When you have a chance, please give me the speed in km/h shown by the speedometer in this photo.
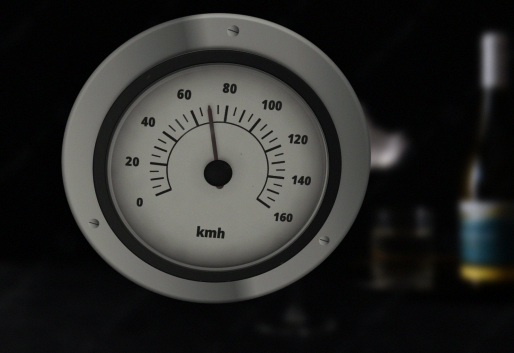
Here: 70 km/h
